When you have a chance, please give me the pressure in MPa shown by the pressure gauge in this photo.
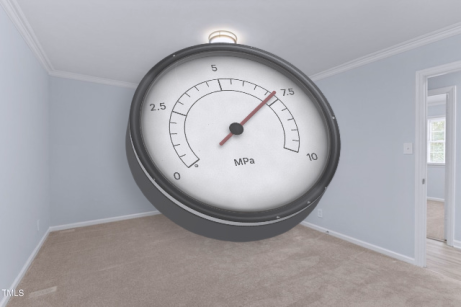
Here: 7.25 MPa
